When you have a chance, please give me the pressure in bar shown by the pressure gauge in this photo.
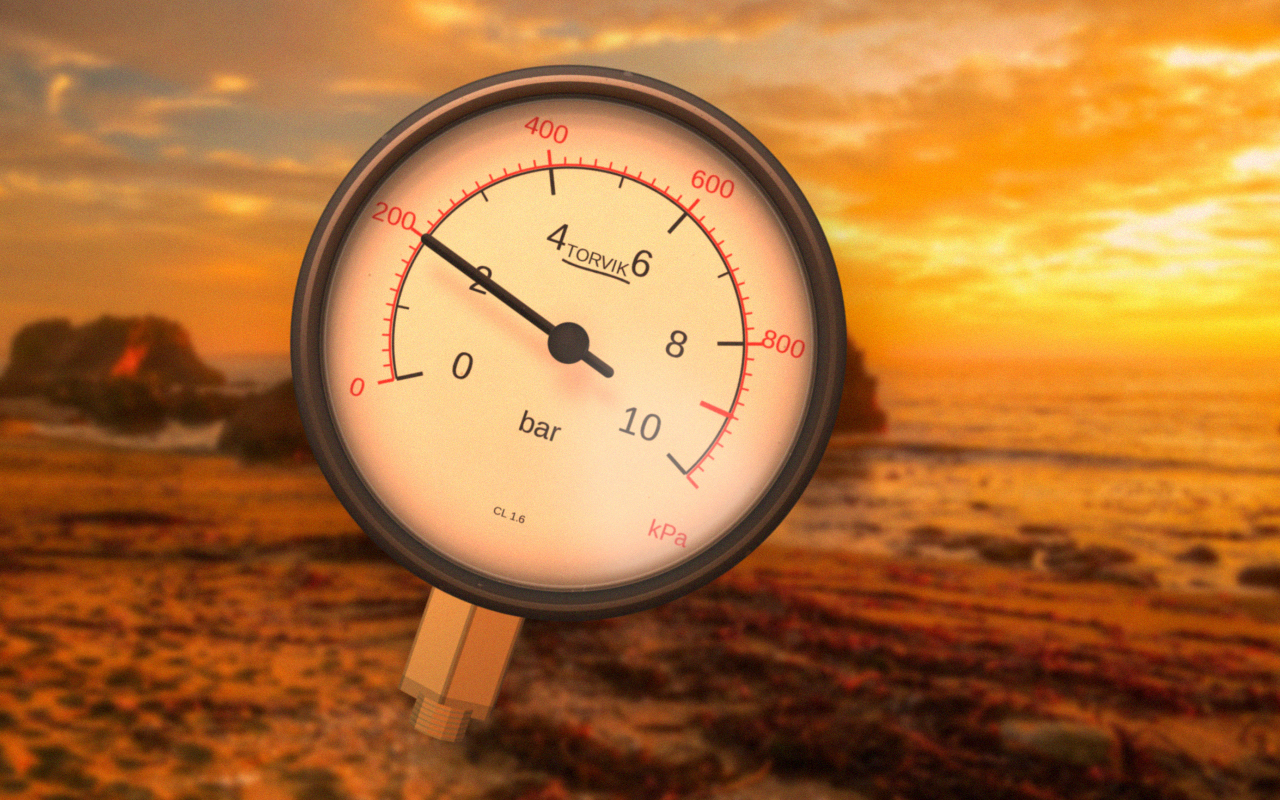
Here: 2 bar
